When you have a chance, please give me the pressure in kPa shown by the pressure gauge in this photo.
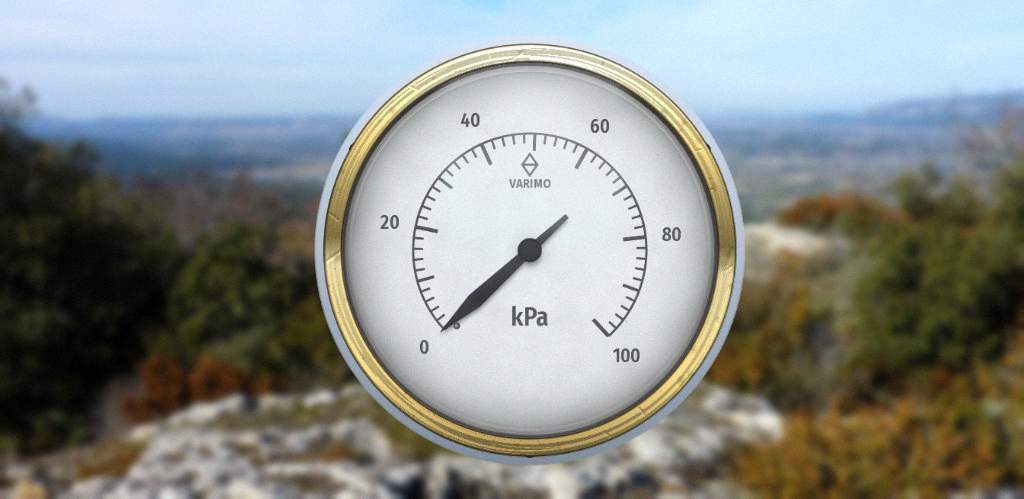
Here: 0 kPa
